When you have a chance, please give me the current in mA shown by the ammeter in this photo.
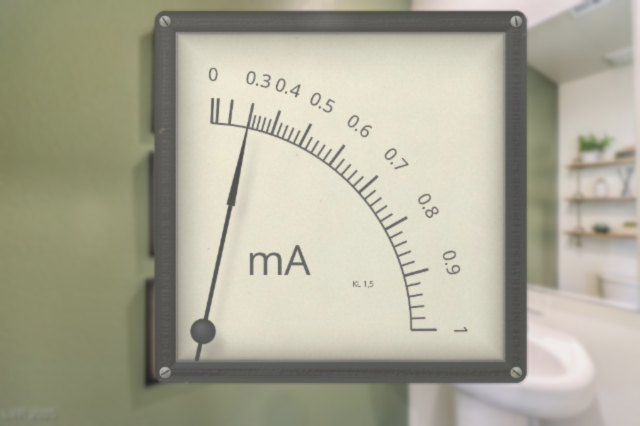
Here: 0.3 mA
